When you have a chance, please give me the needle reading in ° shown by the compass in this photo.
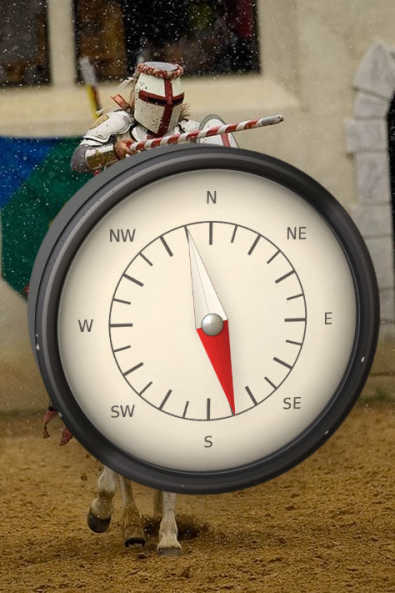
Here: 165 °
